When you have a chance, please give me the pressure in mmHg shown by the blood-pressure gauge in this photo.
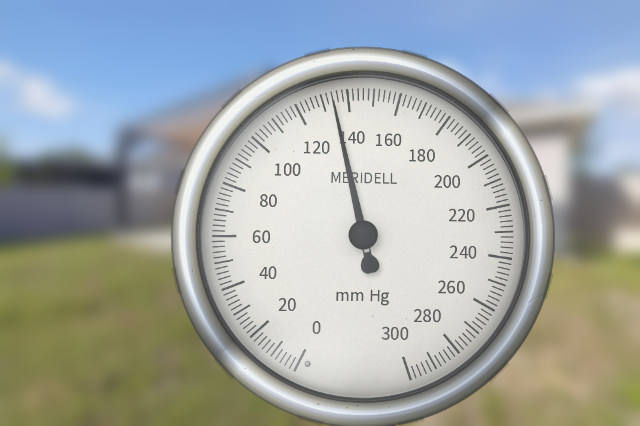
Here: 134 mmHg
